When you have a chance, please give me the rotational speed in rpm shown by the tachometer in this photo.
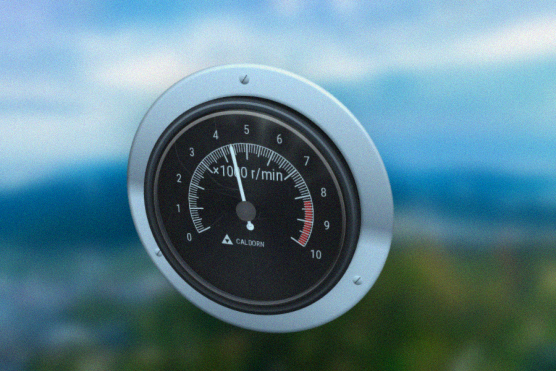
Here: 4500 rpm
